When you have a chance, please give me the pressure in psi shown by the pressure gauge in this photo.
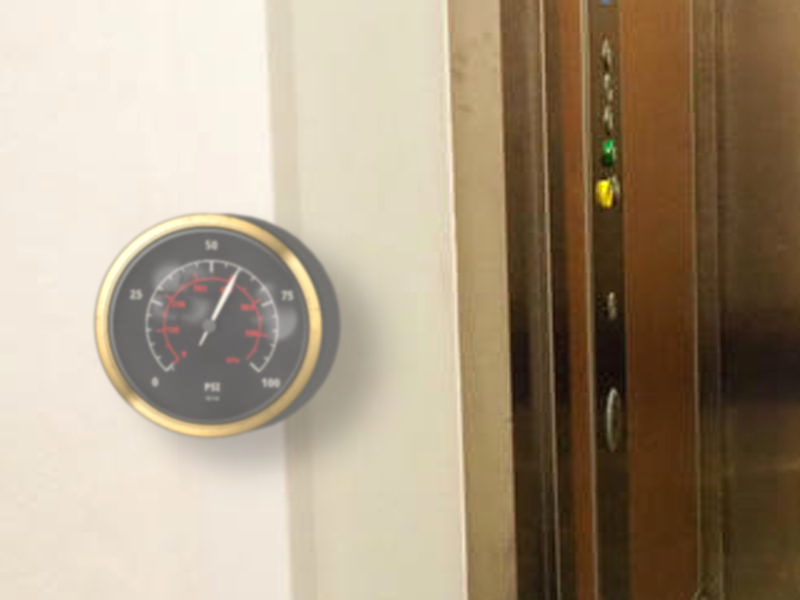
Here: 60 psi
